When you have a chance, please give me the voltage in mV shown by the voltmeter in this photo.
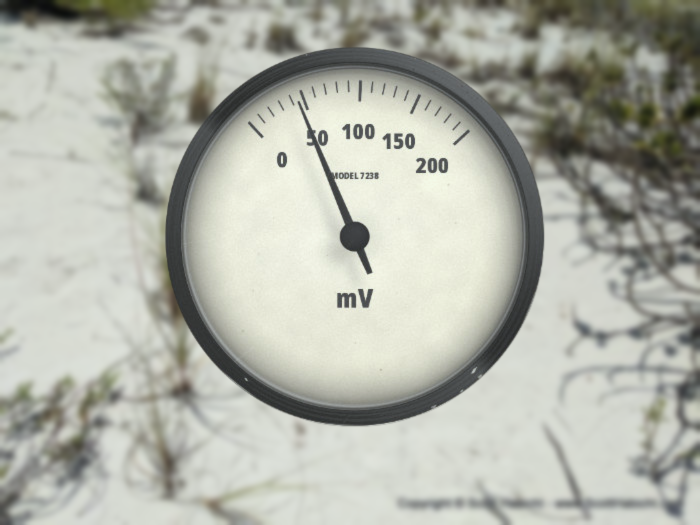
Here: 45 mV
